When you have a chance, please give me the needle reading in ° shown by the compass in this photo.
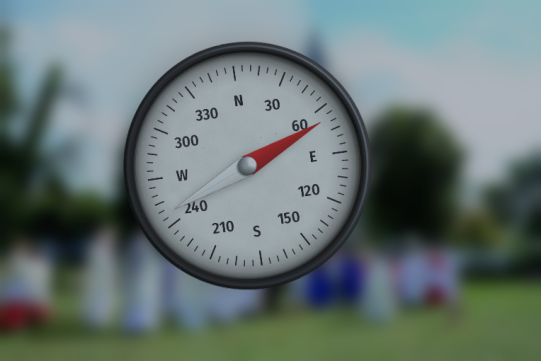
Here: 67.5 °
